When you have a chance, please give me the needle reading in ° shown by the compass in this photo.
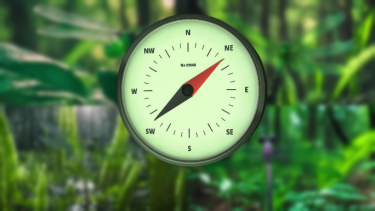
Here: 50 °
